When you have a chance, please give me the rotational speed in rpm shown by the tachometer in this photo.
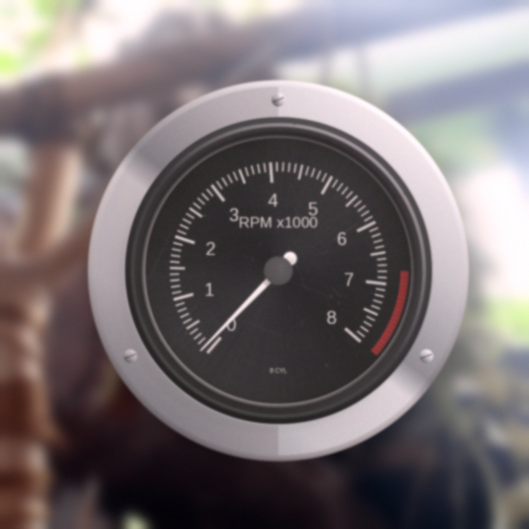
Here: 100 rpm
